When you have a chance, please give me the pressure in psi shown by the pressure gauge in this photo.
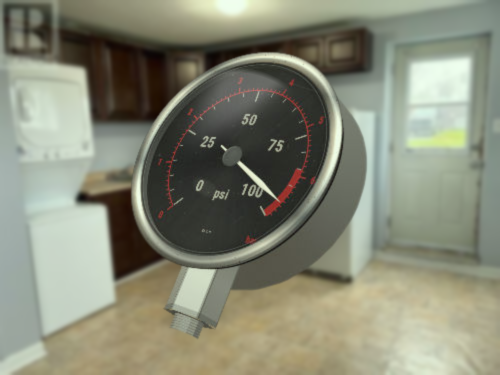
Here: 95 psi
